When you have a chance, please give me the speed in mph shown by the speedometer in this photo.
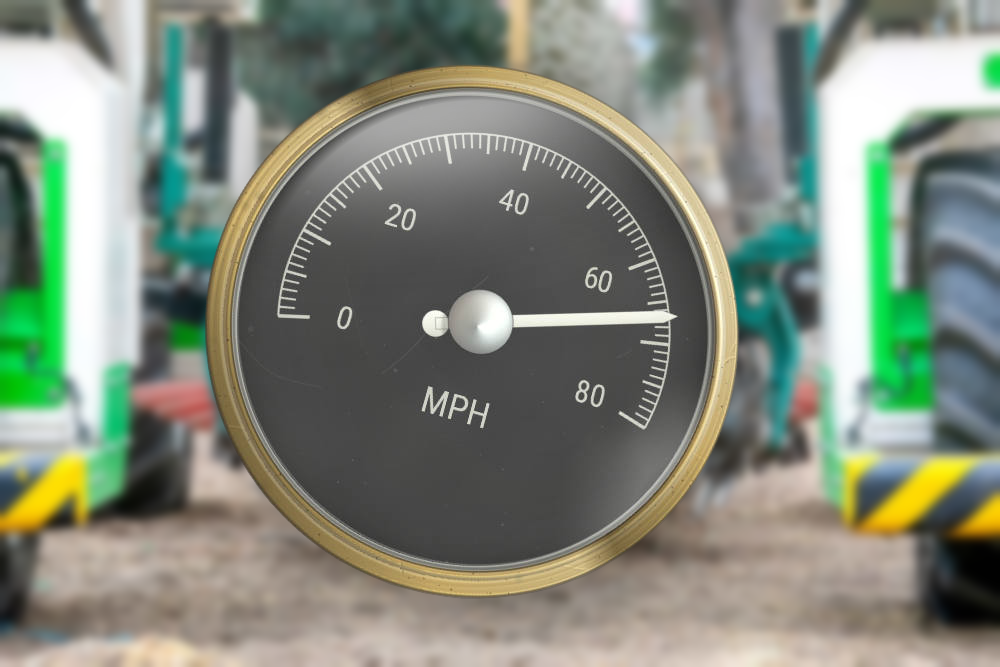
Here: 67 mph
